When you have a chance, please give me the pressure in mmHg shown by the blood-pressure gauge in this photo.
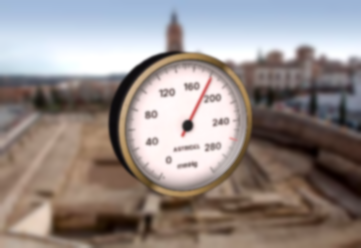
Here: 180 mmHg
